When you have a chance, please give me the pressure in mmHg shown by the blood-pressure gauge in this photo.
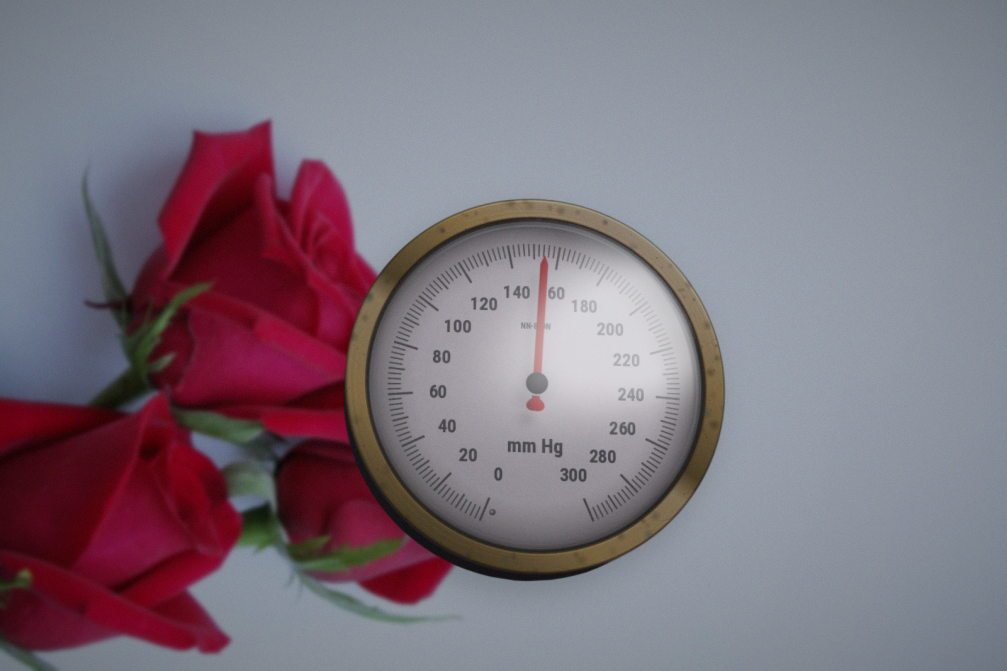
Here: 154 mmHg
